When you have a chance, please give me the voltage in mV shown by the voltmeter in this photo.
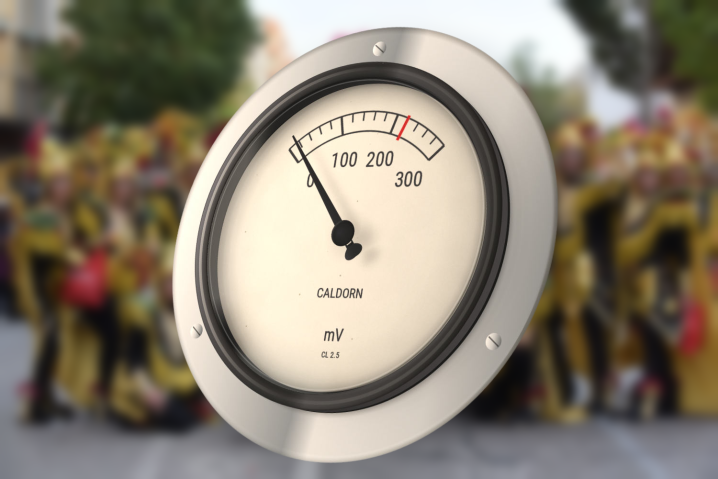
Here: 20 mV
